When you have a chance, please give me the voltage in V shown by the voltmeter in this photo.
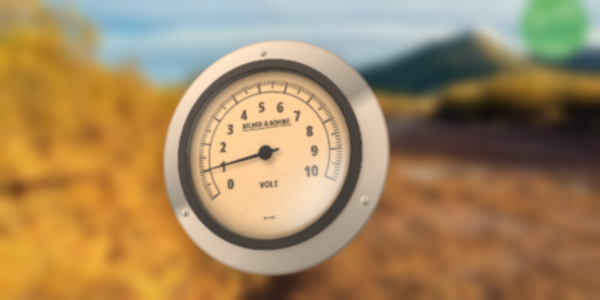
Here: 1 V
